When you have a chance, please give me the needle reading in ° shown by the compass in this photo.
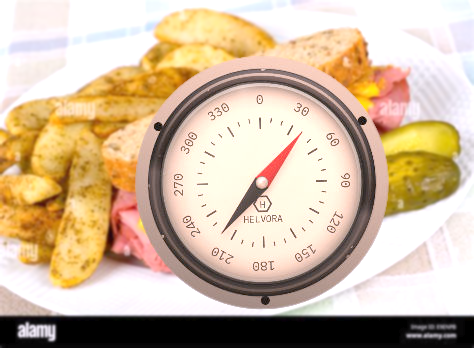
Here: 40 °
